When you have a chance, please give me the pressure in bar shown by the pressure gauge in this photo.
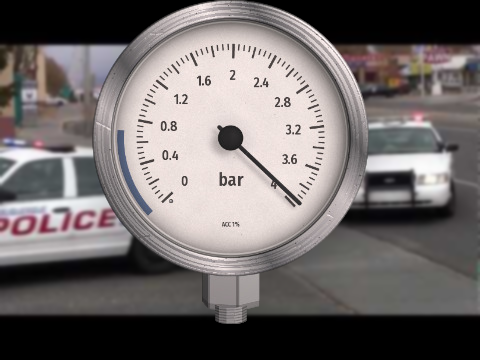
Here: 3.95 bar
